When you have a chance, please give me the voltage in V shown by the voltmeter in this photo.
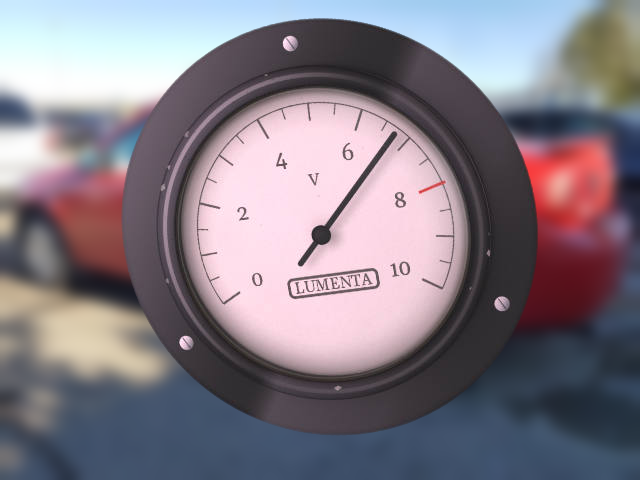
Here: 6.75 V
